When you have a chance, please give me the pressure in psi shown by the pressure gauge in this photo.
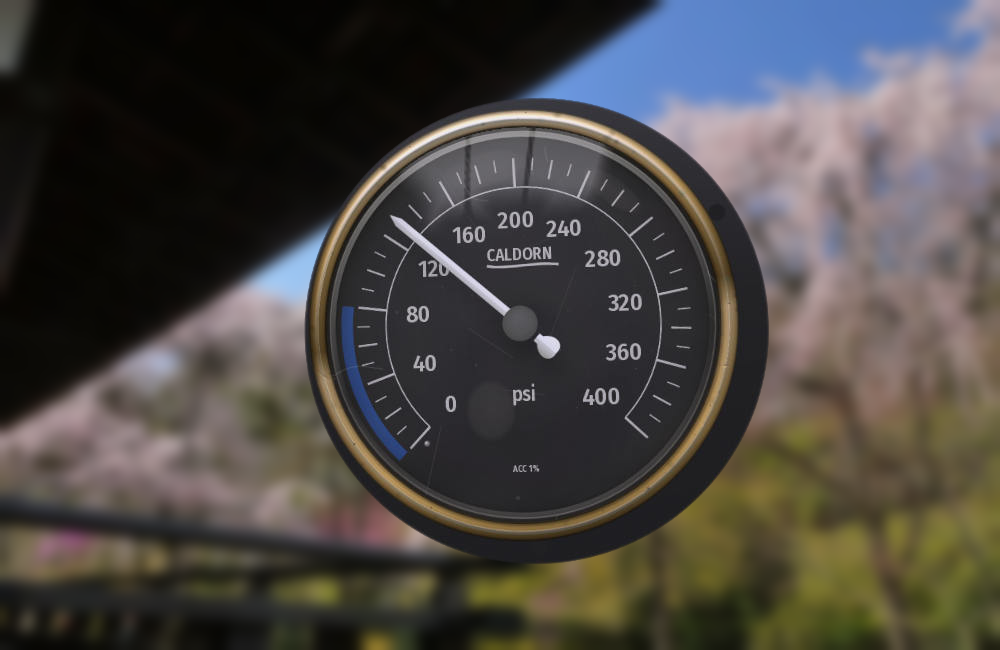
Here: 130 psi
